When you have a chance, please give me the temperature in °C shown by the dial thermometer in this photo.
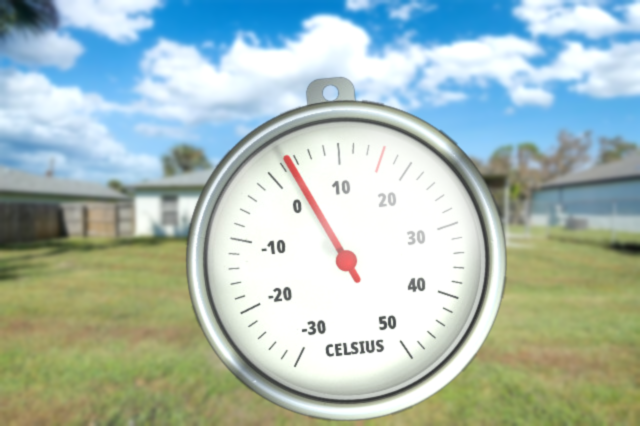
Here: 3 °C
